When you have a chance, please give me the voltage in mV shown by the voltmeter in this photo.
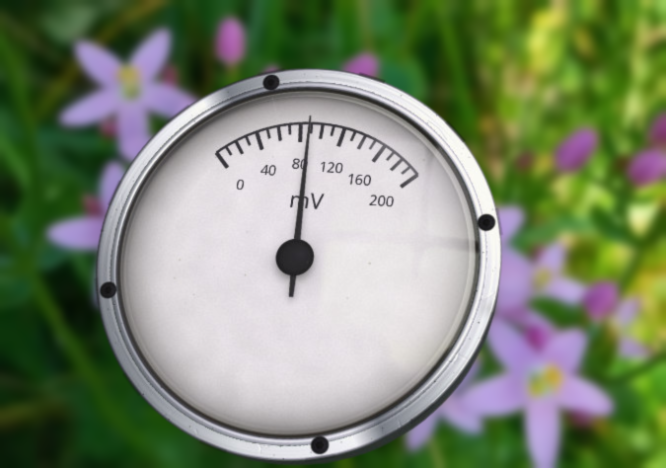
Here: 90 mV
